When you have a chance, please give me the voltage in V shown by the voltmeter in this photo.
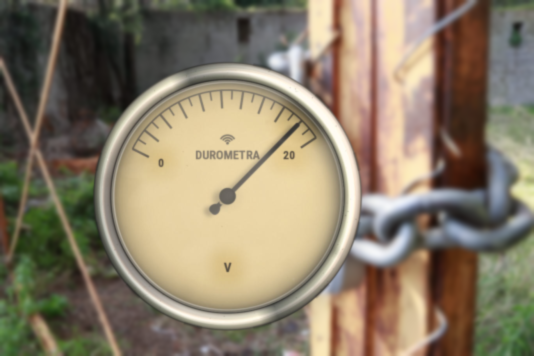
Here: 18 V
